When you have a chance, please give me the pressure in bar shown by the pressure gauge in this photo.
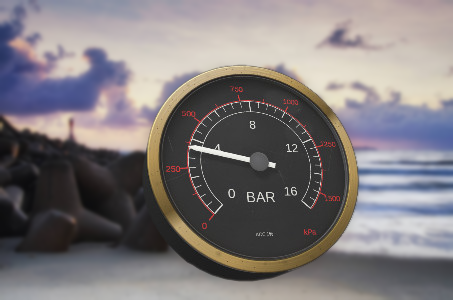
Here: 3.5 bar
